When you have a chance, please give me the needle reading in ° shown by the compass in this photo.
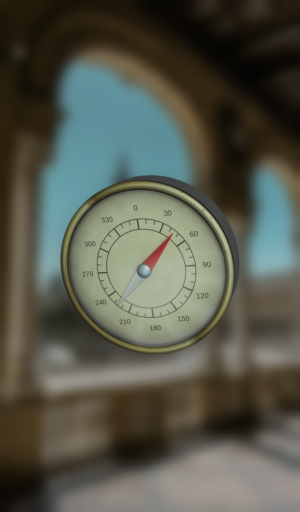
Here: 45 °
